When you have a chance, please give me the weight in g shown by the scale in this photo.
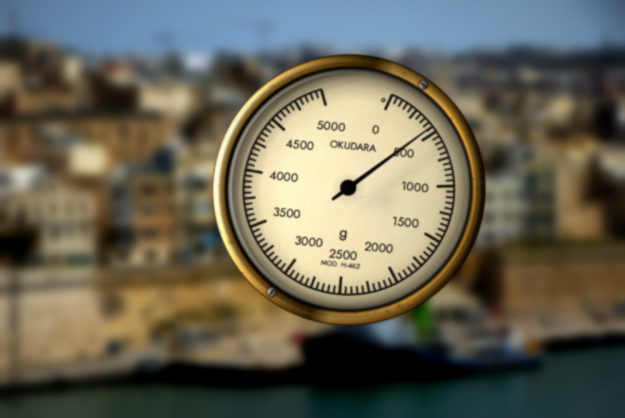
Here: 450 g
